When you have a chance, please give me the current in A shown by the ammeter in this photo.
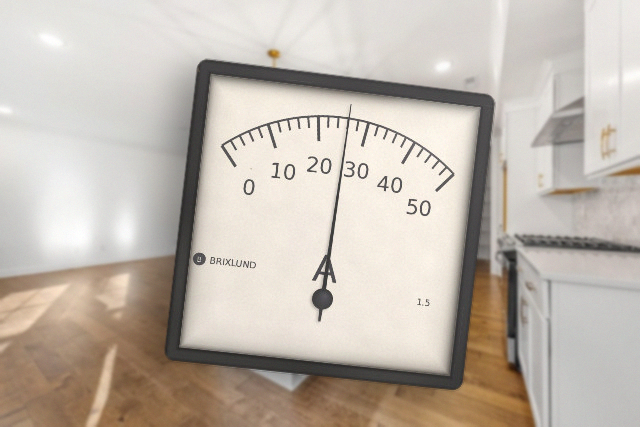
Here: 26 A
